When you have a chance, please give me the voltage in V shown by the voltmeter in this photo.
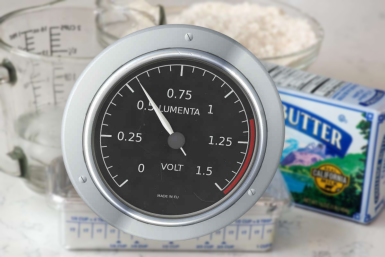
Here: 0.55 V
